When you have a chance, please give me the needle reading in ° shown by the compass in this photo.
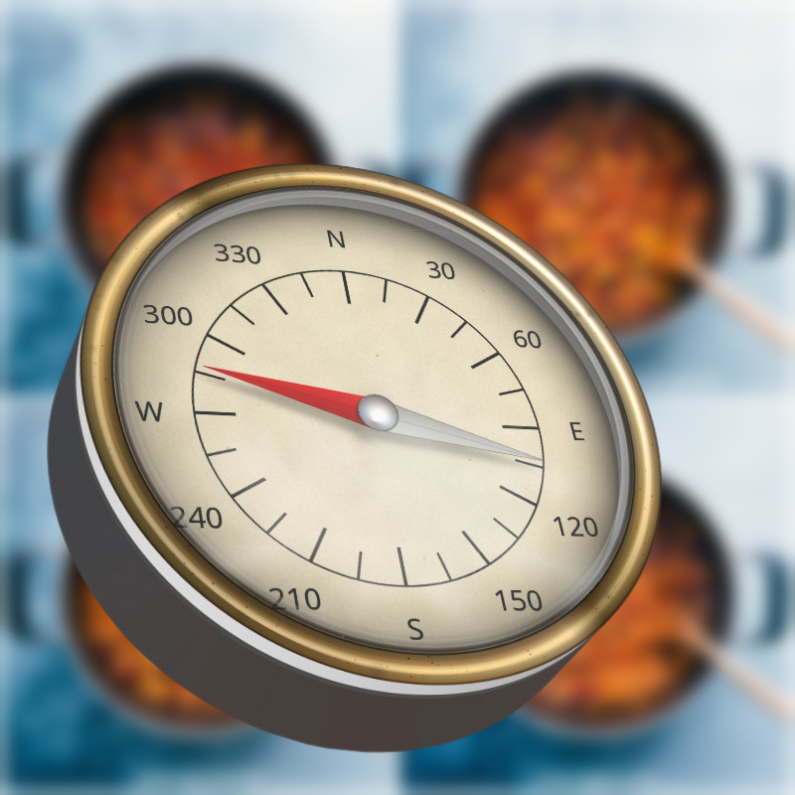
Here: 285 °
